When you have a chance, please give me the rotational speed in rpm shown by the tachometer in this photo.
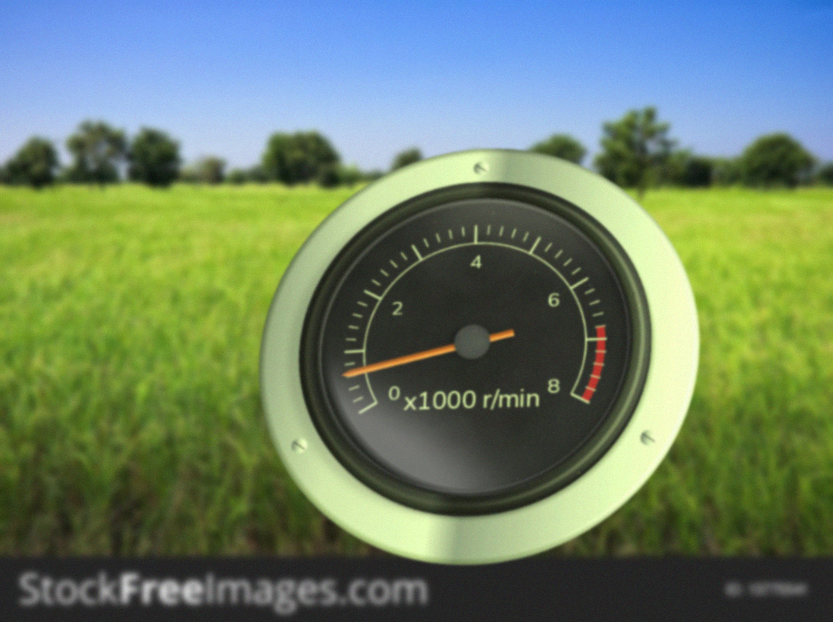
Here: 600 rpm
